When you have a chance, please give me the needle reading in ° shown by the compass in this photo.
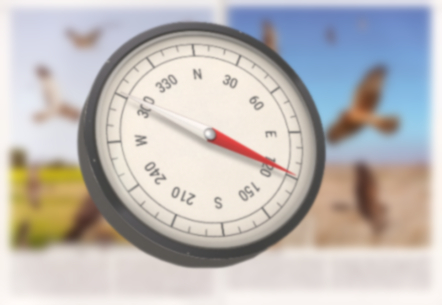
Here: 120 °
